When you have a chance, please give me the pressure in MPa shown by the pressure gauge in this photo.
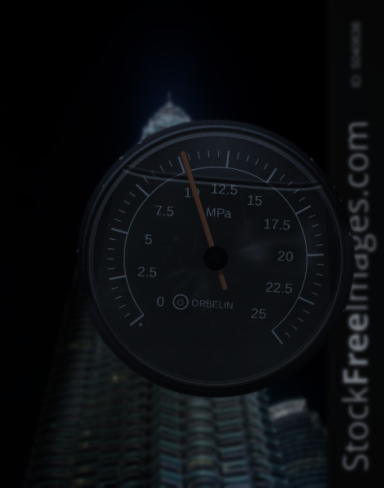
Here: 10.25 MPa
